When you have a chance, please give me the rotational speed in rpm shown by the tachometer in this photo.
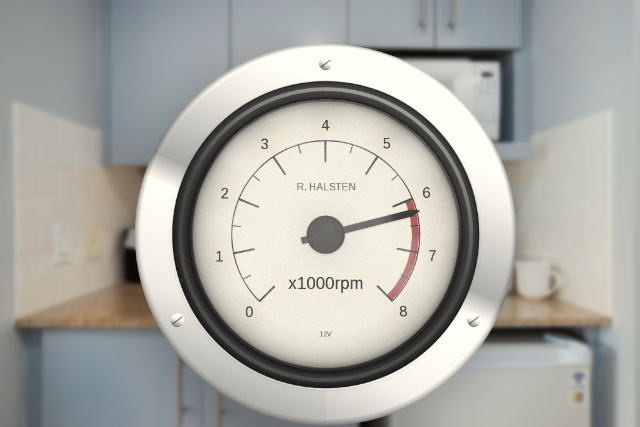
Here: 6250 rpm
